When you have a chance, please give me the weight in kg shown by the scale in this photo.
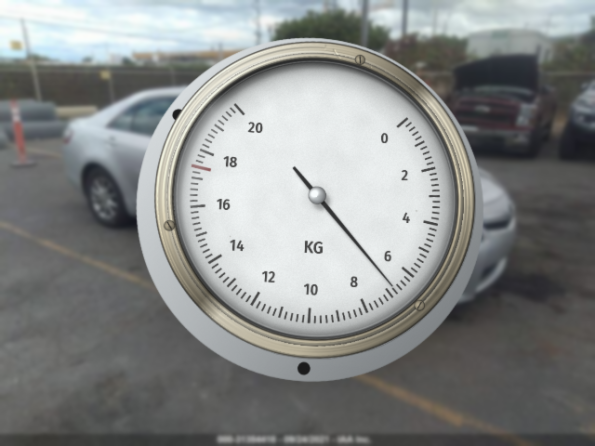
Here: 6.8 kg
